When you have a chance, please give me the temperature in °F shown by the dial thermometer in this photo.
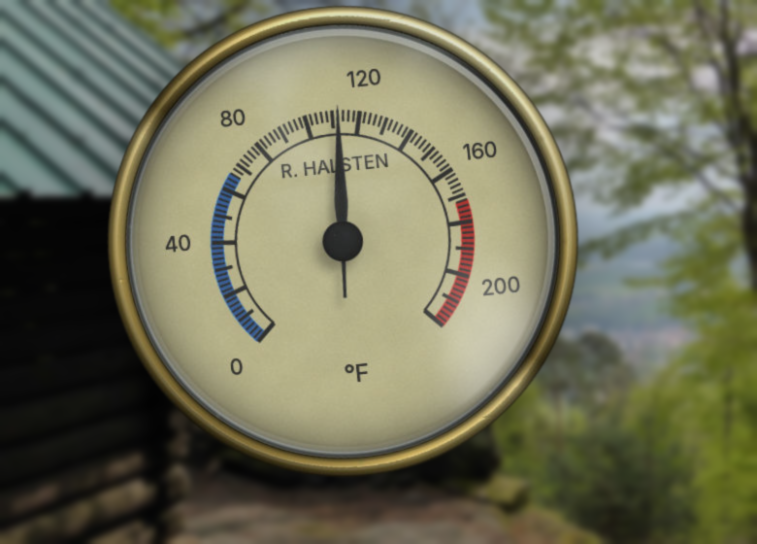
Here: 112 °F
